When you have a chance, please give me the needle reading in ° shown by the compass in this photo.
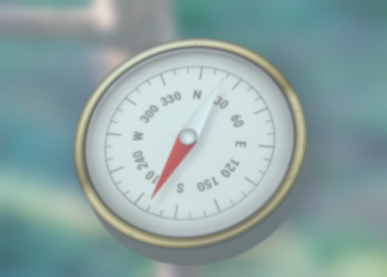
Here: 200 °
